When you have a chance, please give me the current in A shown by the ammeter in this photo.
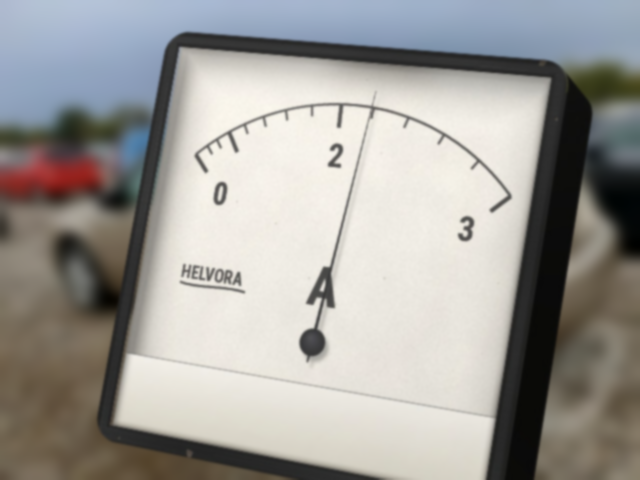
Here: 2.2 A
